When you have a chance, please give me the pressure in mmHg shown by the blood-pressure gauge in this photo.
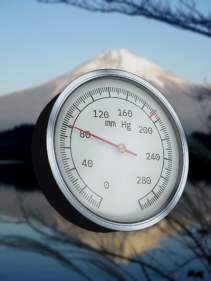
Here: 80 mmHg
